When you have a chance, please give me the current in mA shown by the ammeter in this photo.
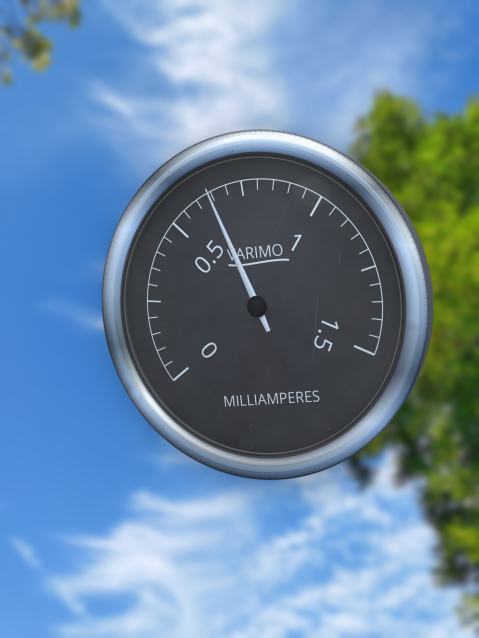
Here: 0.65 mA
